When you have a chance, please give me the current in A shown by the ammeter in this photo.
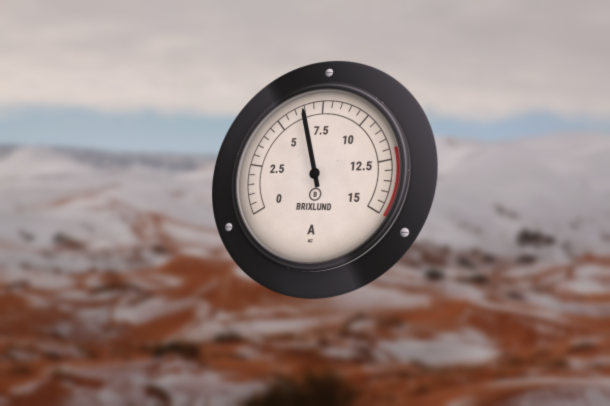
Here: 6.5 A
